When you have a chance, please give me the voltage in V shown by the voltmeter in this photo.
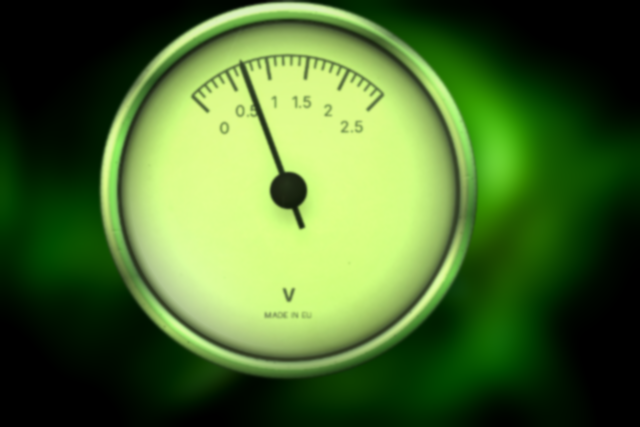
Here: 0.7 V
